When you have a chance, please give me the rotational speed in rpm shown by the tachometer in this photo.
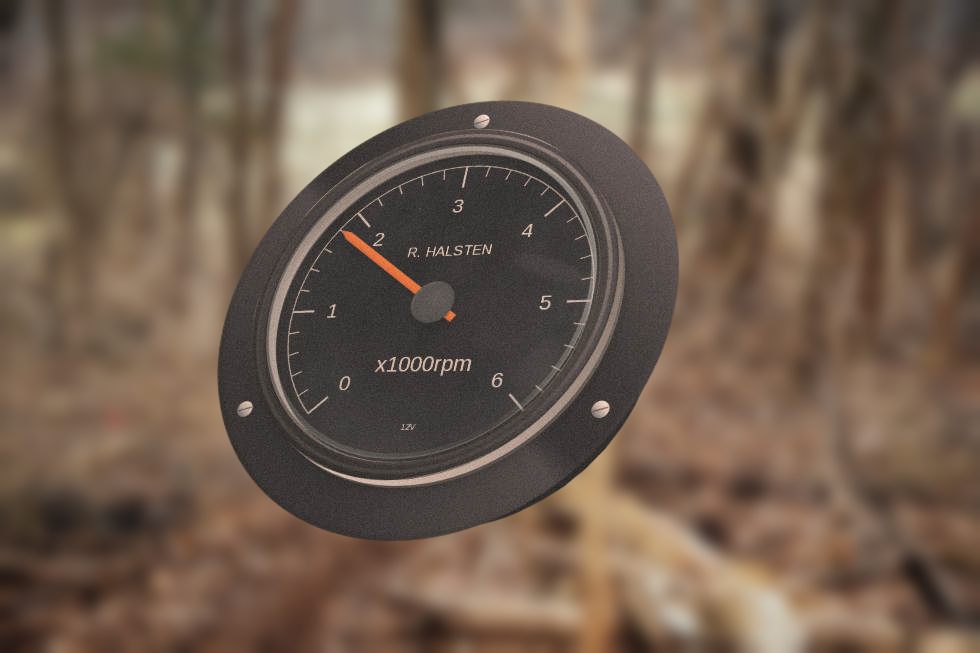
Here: 1800 rpm
